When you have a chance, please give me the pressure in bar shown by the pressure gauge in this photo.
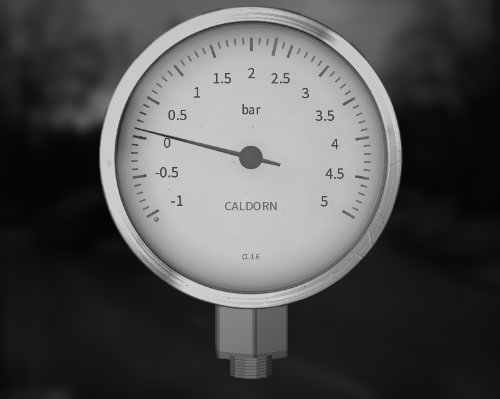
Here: 0.1 bar
